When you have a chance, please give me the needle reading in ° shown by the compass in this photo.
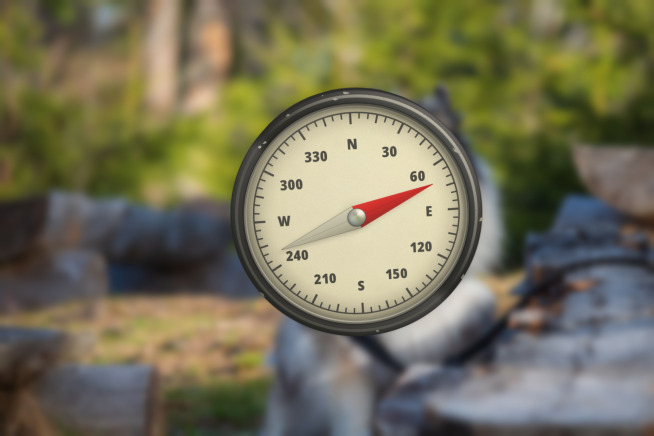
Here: 70 °
